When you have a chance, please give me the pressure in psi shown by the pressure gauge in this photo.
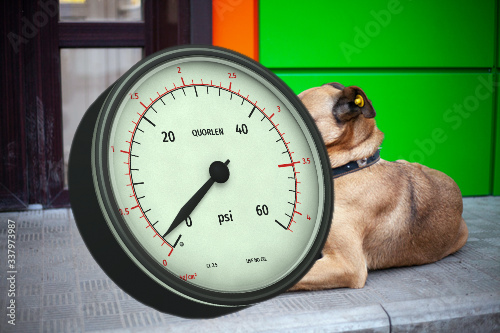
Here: 2 psi
